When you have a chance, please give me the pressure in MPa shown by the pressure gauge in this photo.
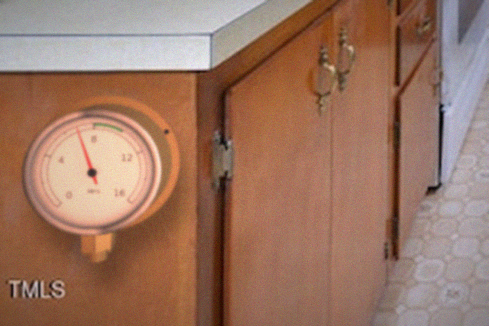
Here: 7 MPa
